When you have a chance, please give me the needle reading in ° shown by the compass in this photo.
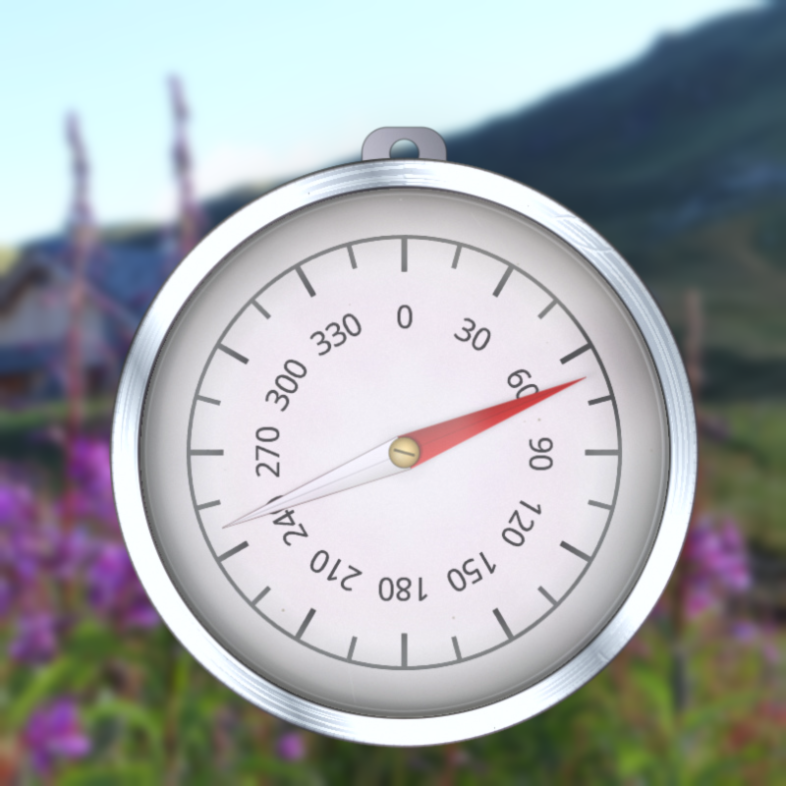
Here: 67.5 °
